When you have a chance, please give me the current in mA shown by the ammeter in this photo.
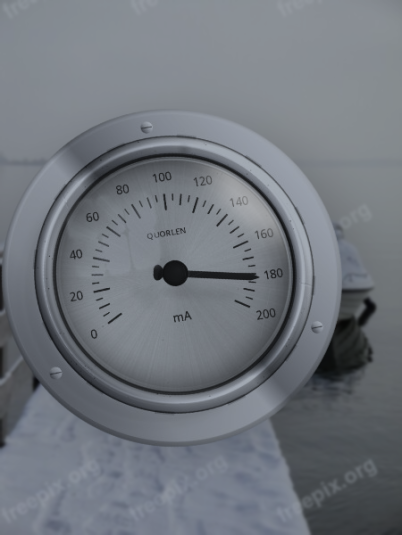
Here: 182.5 mA
